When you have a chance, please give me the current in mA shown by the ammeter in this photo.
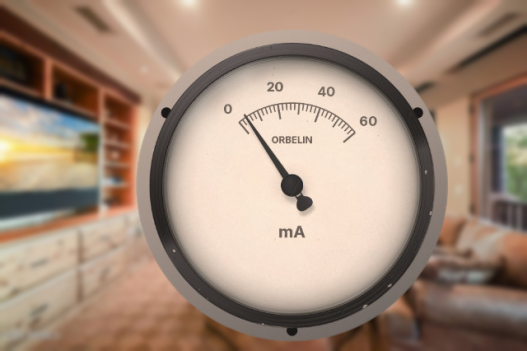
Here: 4 mA
